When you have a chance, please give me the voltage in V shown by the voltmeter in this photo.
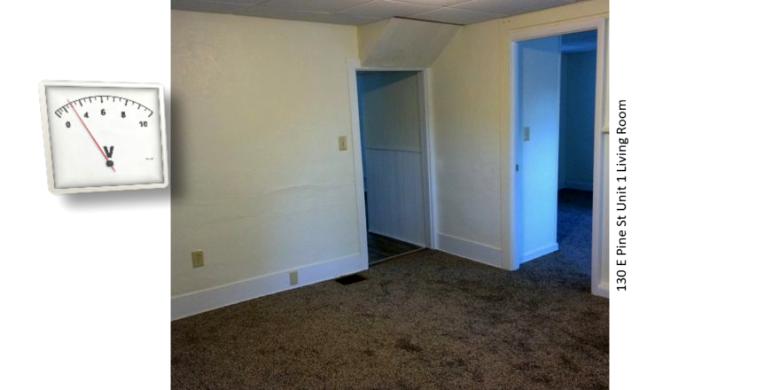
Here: 3 V
